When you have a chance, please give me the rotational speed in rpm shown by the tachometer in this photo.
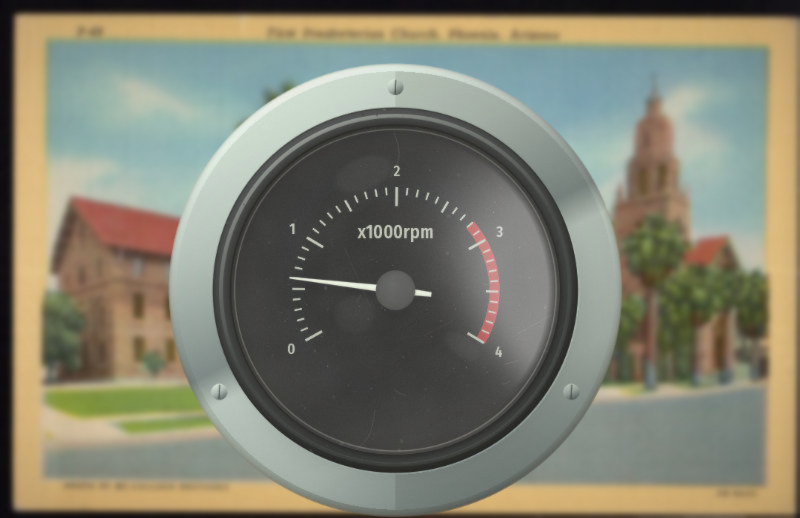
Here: 600 rpm
